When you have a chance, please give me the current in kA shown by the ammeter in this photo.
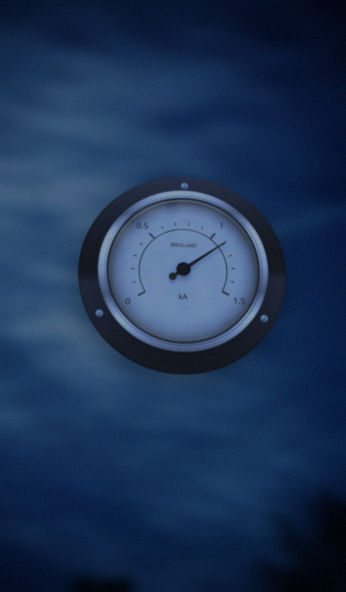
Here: 1.1 kA
